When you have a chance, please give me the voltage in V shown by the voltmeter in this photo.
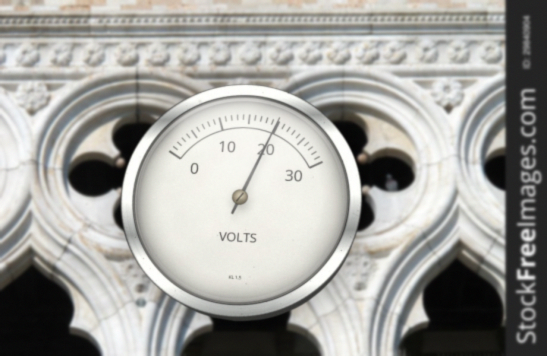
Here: 20 V
